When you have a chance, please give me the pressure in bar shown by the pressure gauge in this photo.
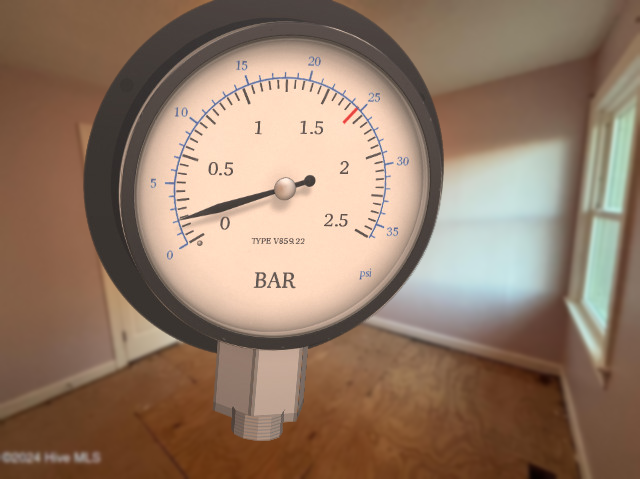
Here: 0.15 bar
